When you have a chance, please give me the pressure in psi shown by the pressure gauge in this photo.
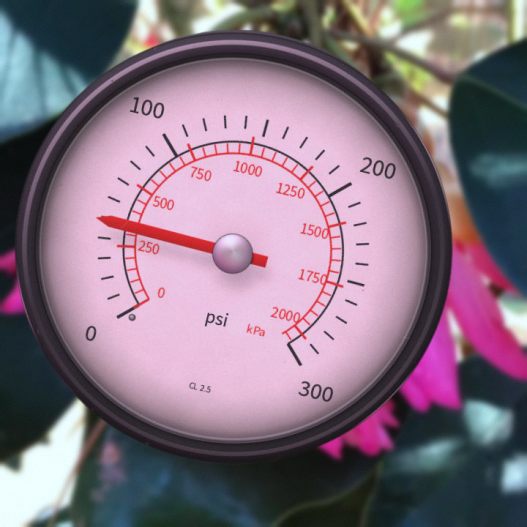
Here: 50 psi
